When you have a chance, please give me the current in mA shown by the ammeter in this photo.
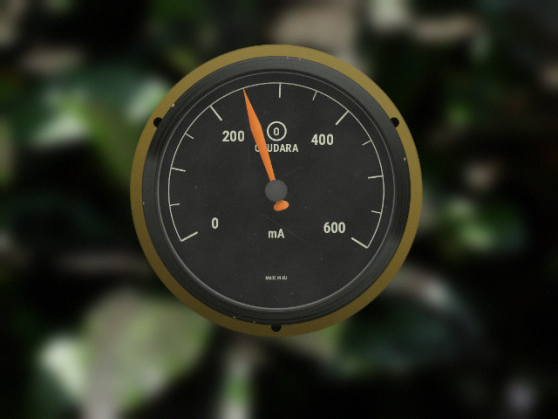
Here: 250 mA
